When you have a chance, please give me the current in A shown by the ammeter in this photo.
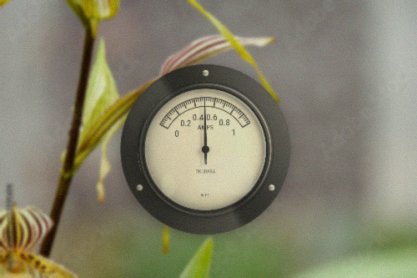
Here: 0.5 A
